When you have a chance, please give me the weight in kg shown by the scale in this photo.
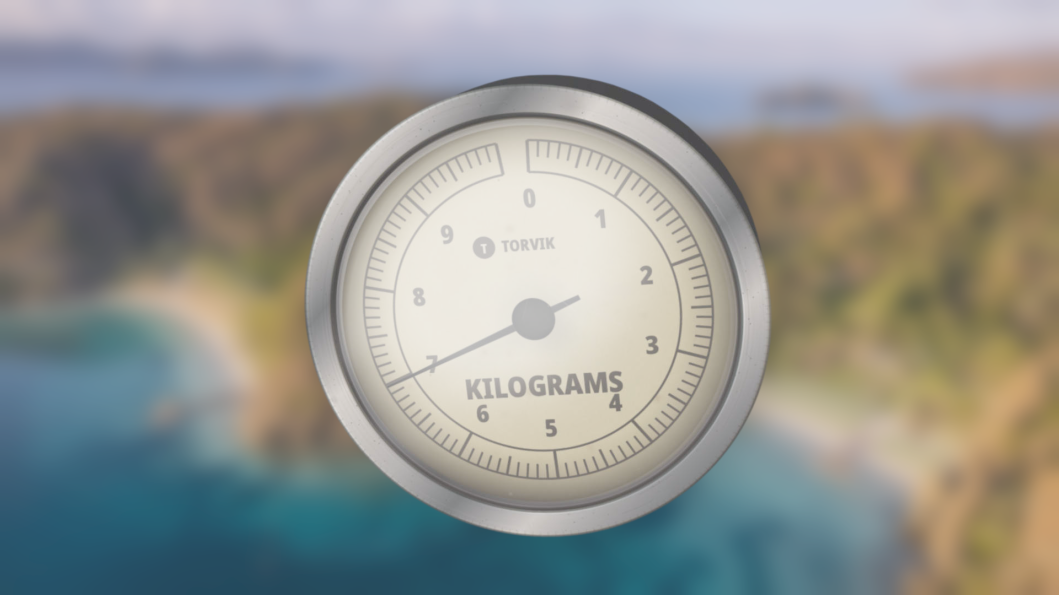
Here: 7 kg
